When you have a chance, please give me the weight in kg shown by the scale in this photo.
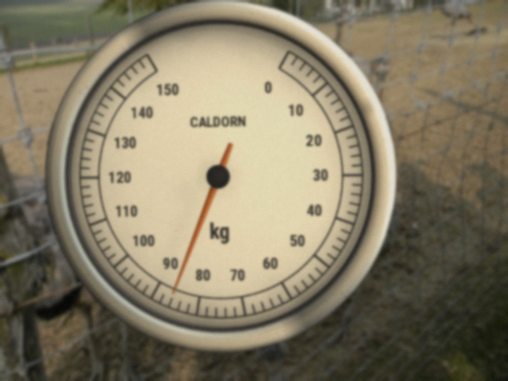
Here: 86 kg
